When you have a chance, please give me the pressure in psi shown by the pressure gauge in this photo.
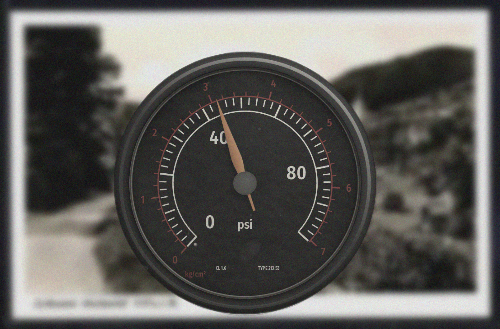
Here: 44 psi
